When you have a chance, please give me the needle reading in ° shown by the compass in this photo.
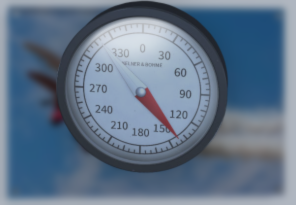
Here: 140 °
